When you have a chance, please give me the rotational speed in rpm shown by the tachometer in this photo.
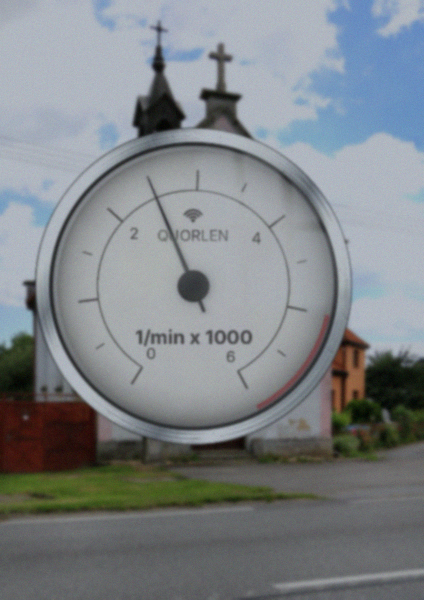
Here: 2500 rpm
